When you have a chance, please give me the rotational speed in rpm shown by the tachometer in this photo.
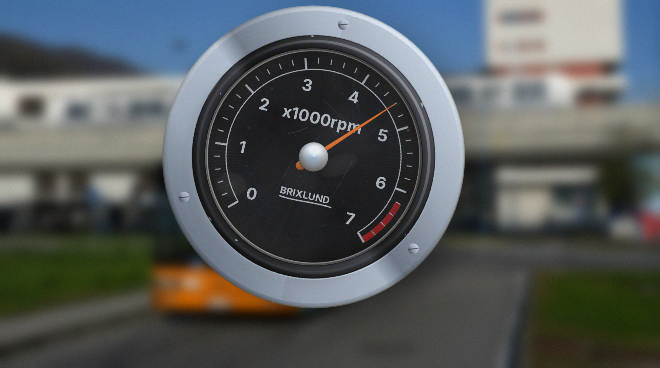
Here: 4600 rpm
